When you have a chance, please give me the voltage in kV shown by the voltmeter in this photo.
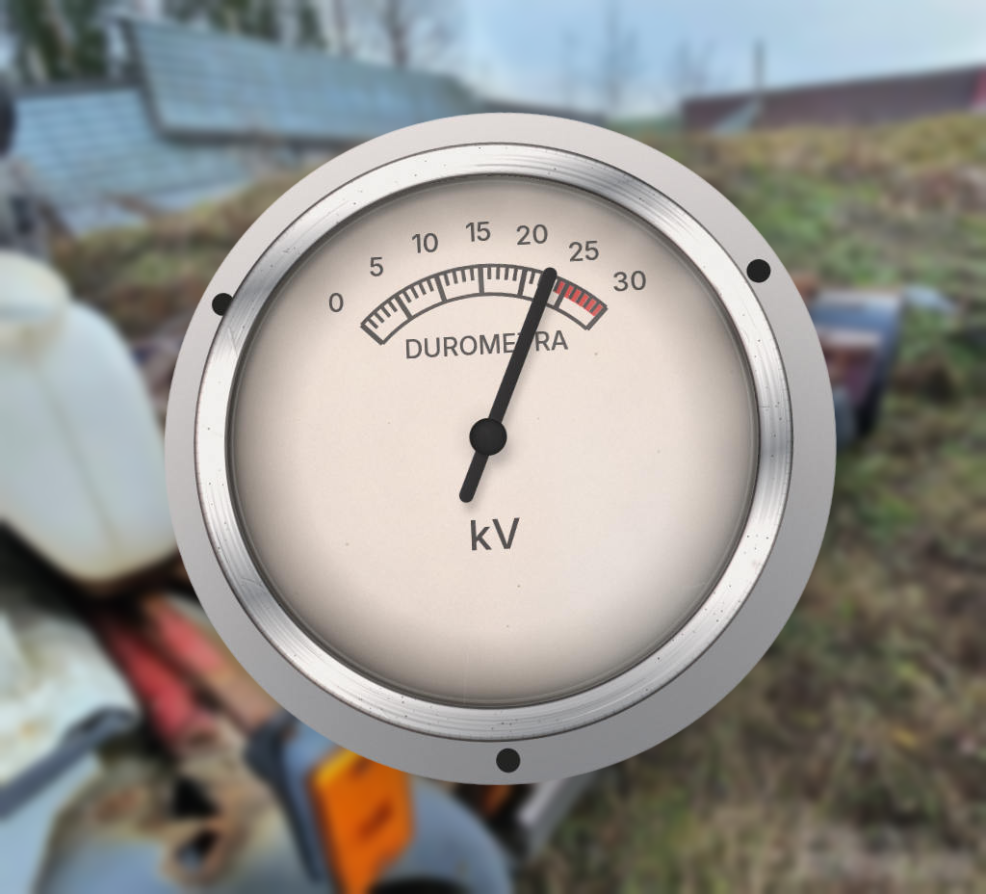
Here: 23 kV
